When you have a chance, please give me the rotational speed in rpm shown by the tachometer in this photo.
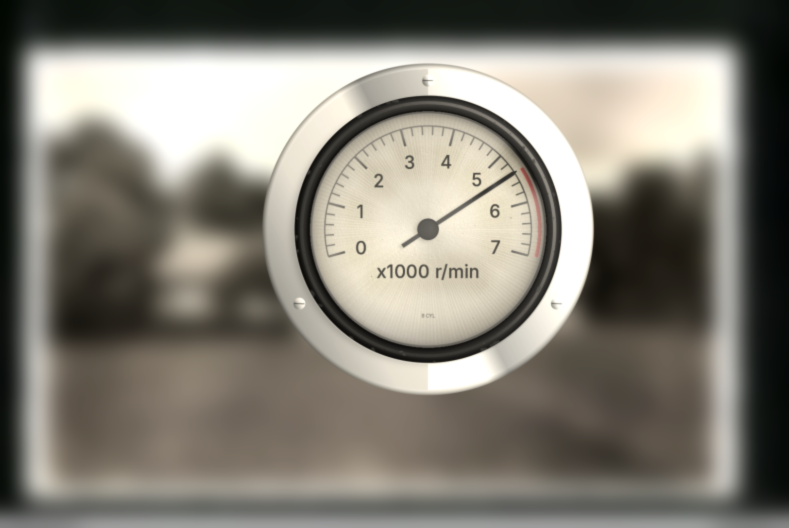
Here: 5400 rpm
